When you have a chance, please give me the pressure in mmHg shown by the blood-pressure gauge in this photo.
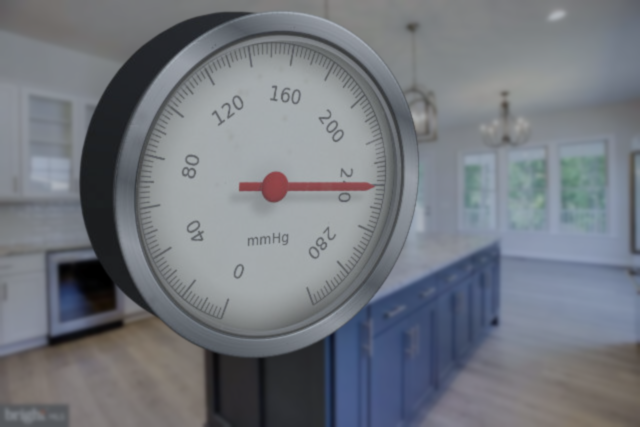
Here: 240 mmHg
